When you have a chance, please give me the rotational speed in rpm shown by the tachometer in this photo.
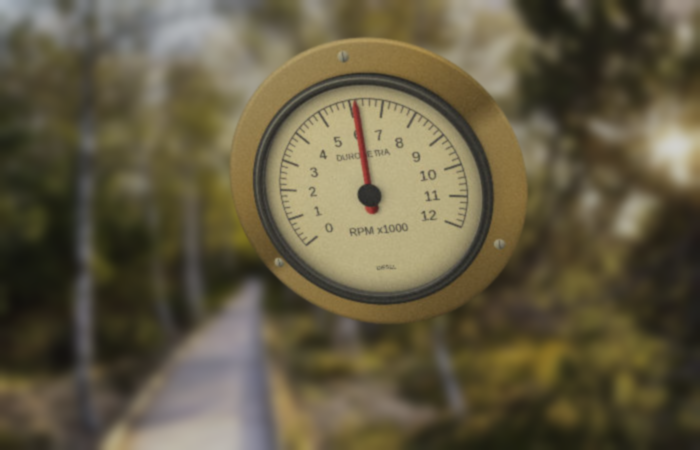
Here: 6200 rpm
